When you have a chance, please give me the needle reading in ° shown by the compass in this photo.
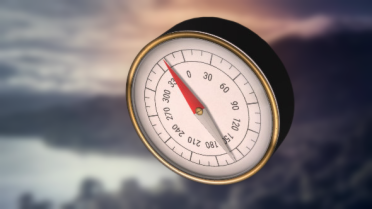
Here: 340 °
